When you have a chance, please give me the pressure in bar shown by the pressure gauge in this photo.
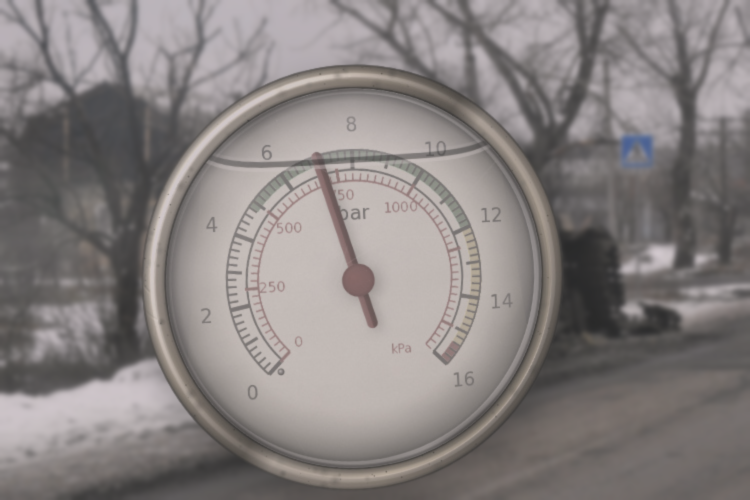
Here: 7 bar
